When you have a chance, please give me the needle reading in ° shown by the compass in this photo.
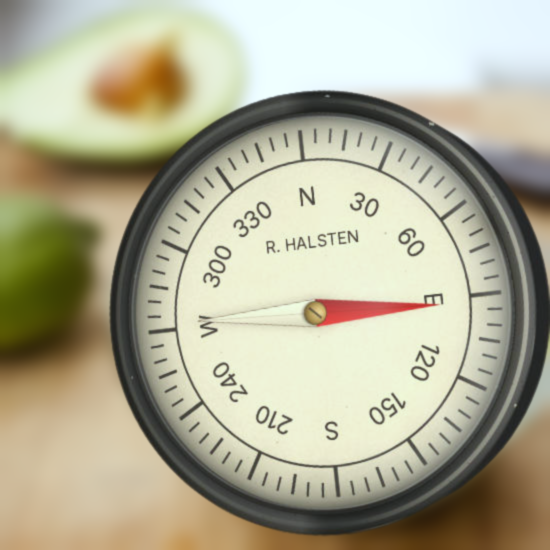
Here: 92.5 °
